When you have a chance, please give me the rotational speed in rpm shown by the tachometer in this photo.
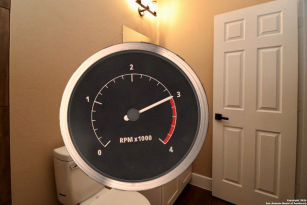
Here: 3000 rpm
